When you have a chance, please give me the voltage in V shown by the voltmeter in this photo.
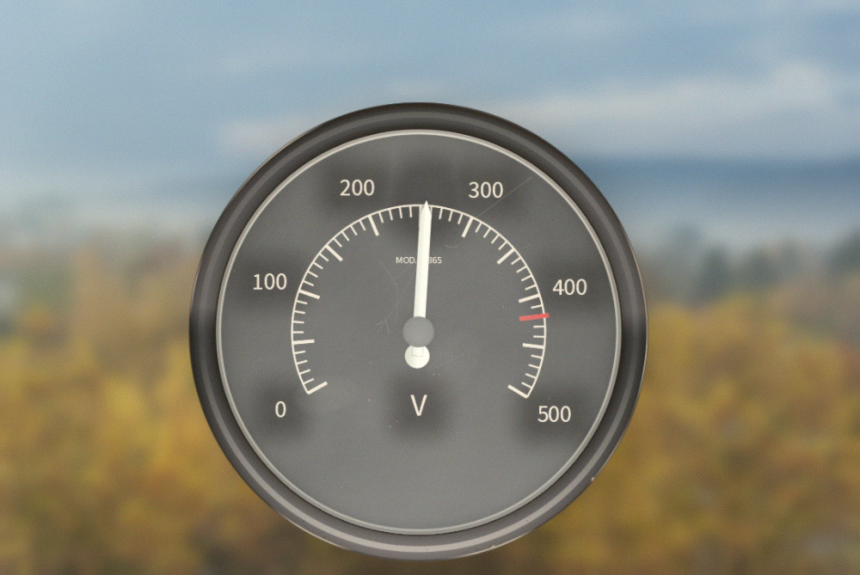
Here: 255 V
